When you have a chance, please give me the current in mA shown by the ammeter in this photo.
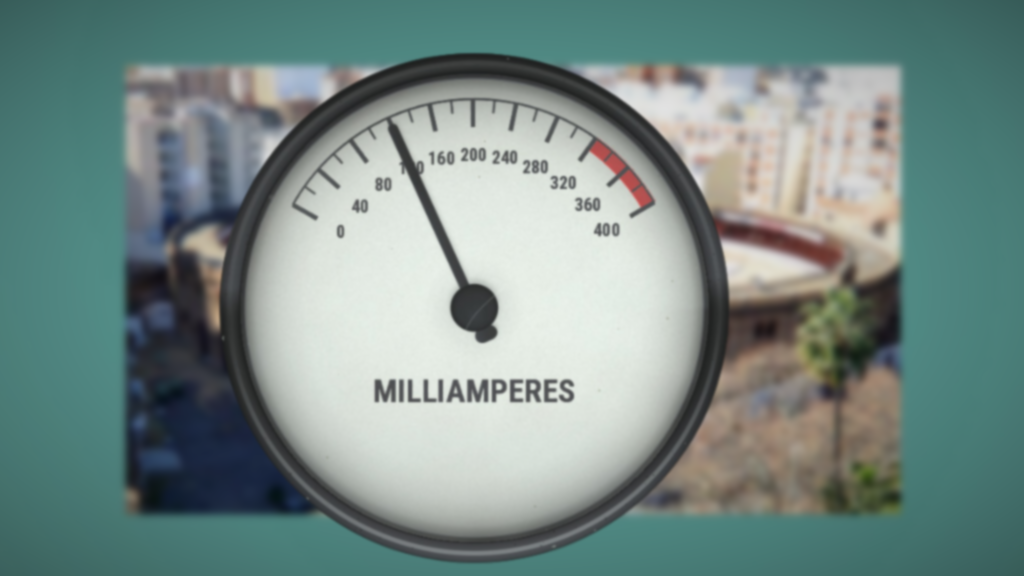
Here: 120 mA
